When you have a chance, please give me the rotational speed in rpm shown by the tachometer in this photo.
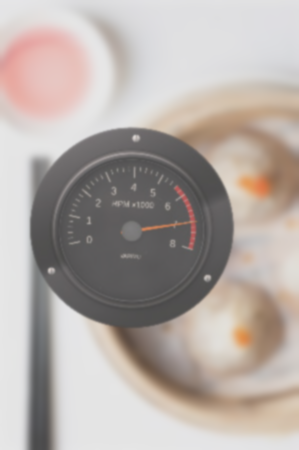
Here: 7000 rpm
